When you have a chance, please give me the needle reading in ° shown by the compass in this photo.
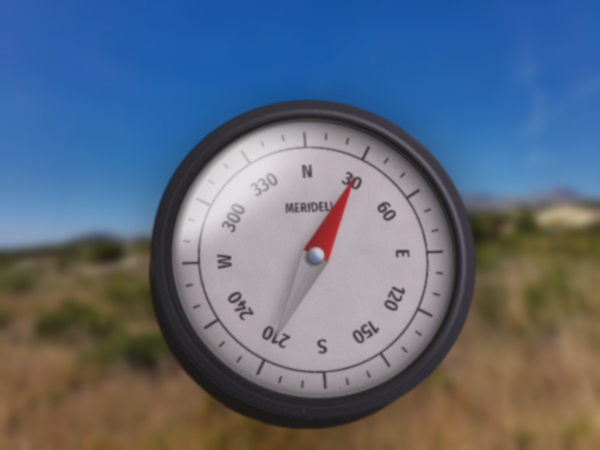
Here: 30 °
